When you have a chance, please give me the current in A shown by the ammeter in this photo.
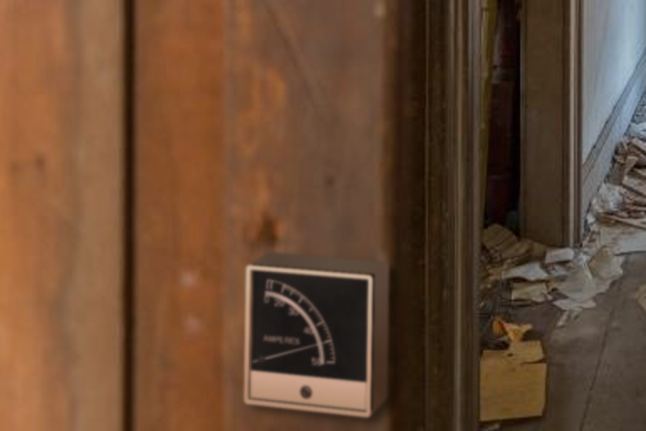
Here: 45 A
